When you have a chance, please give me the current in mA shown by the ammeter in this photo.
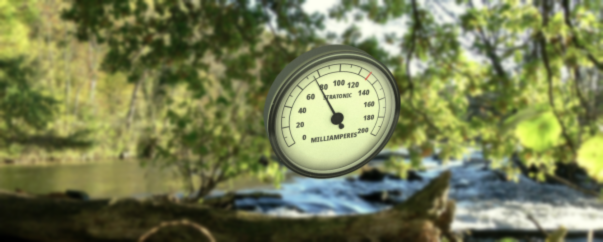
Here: 75 mA
